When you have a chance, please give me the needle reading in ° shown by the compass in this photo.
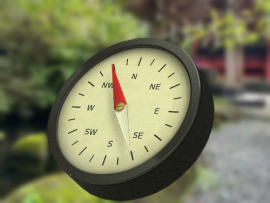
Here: 330 °
